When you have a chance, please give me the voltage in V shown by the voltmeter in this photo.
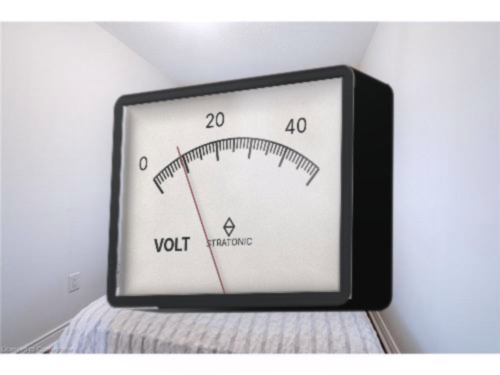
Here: 10 V
